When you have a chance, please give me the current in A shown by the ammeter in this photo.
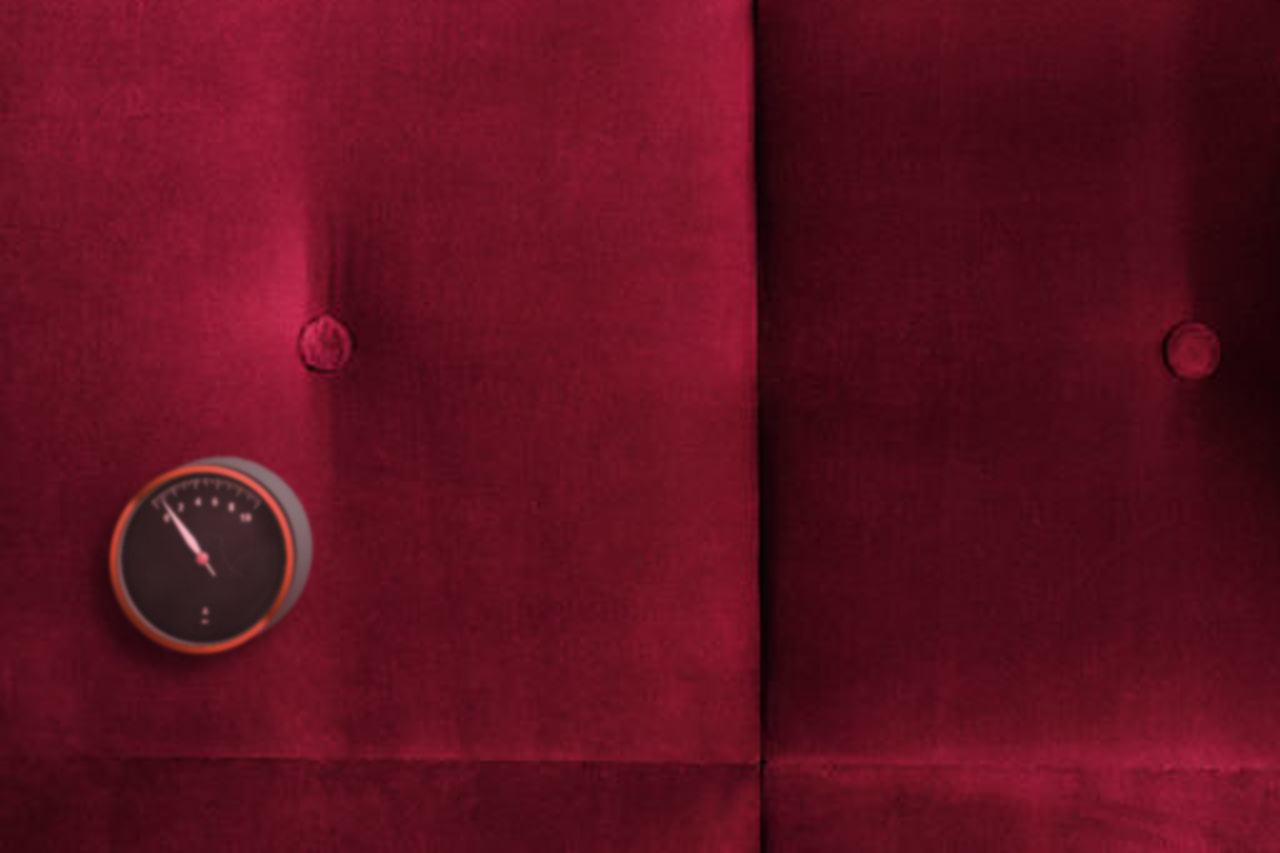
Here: 1 A
